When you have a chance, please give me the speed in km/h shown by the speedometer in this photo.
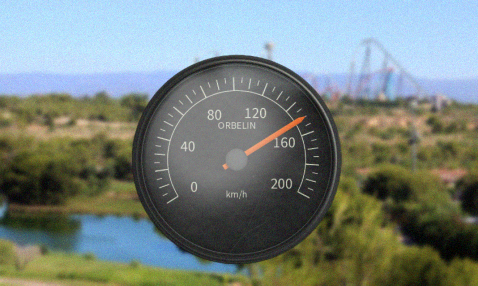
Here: 150 km/h
